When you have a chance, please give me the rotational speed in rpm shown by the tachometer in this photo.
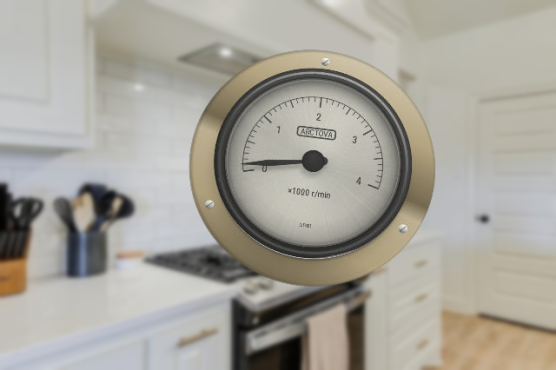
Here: 100 rpm
